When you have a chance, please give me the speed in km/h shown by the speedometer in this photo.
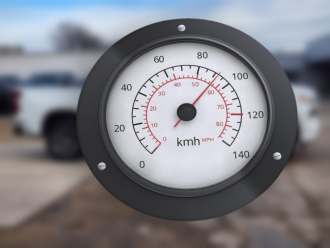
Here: 92.5 km/h
